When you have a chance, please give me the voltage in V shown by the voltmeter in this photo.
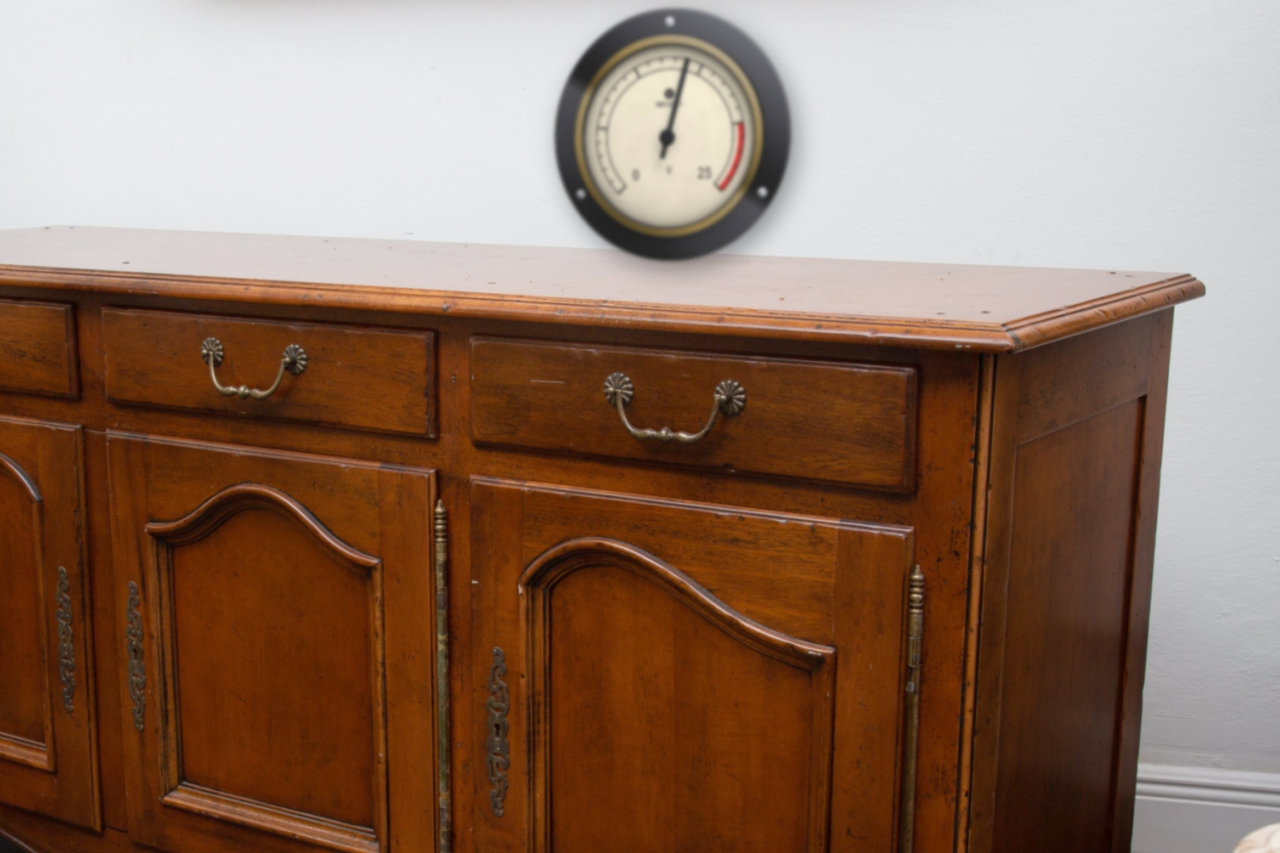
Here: 14 V
